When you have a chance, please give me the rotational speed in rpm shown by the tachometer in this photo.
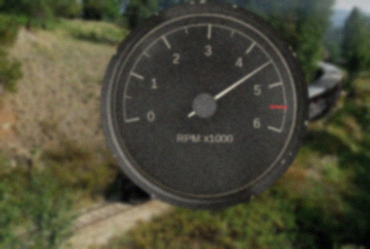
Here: 4500 rpm
